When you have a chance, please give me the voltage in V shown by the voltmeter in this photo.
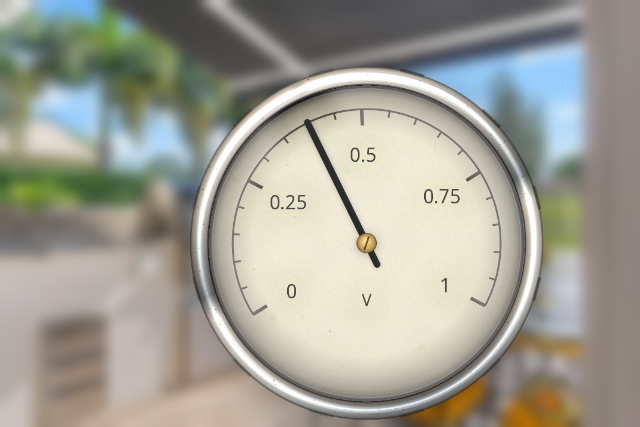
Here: 0.4 V
